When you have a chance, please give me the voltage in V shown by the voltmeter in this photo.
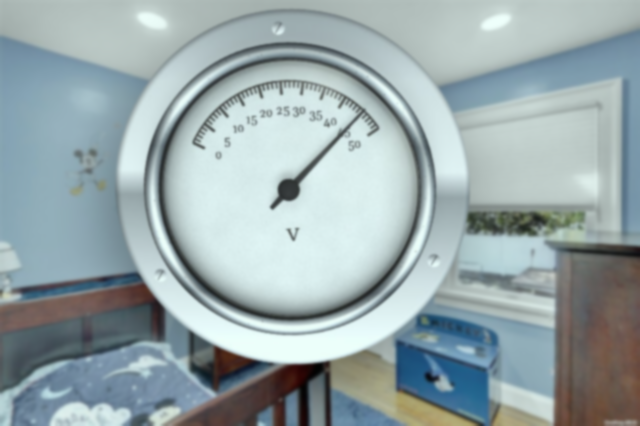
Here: 45 V
